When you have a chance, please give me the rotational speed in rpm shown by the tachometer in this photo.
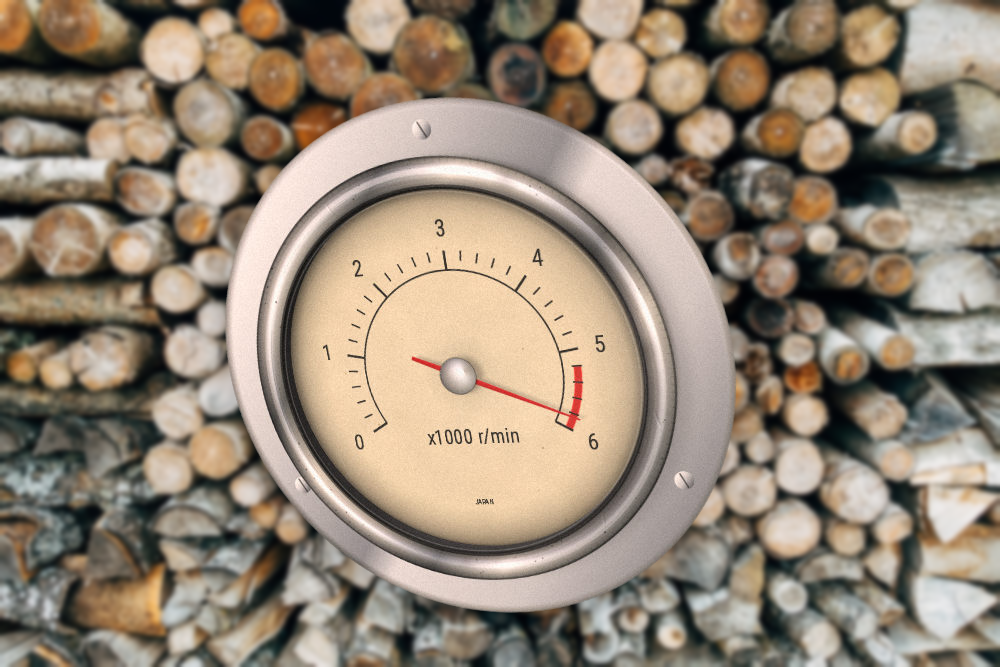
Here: 5800 rpm
